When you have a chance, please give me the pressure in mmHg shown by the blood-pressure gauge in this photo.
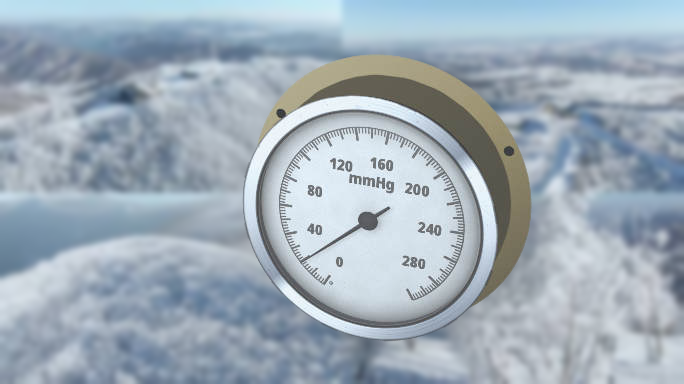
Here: 20 mmHg
